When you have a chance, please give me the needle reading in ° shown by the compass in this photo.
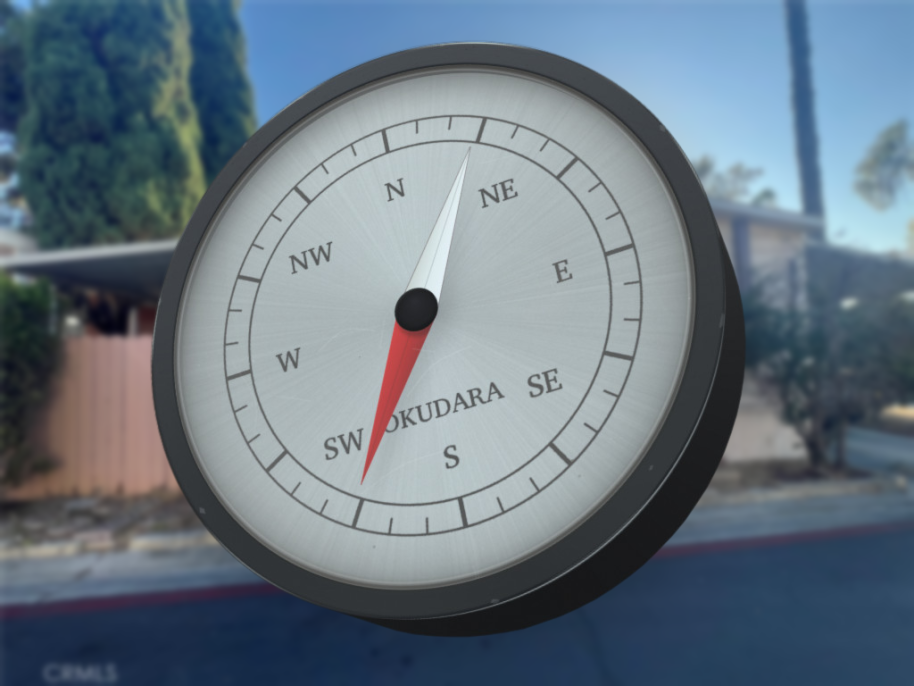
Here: 210 °
